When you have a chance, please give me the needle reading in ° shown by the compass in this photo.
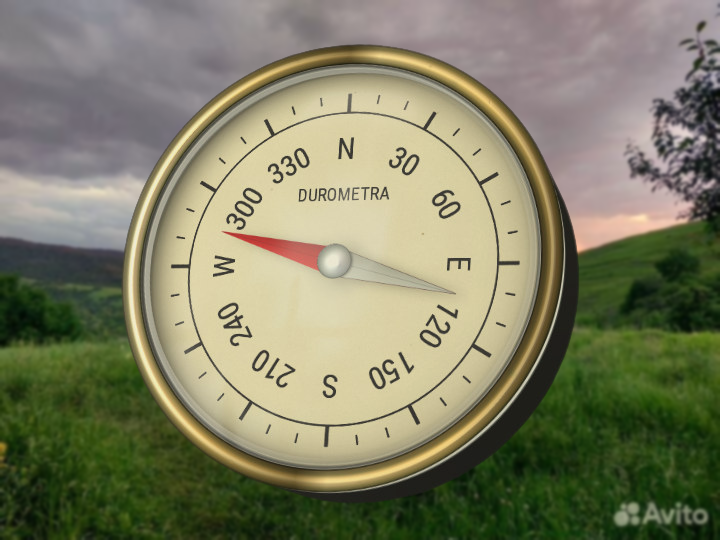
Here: 285 °
